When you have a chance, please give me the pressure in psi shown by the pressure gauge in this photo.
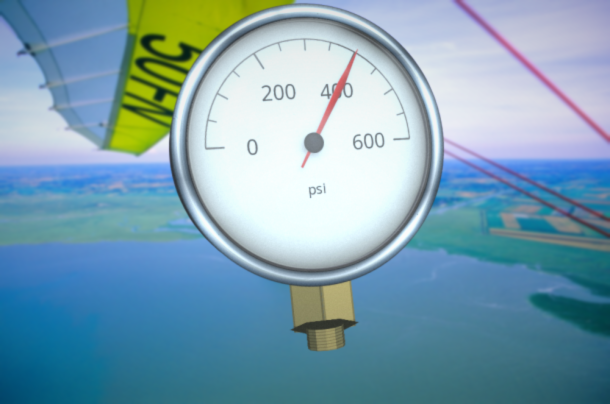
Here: 400 psi
